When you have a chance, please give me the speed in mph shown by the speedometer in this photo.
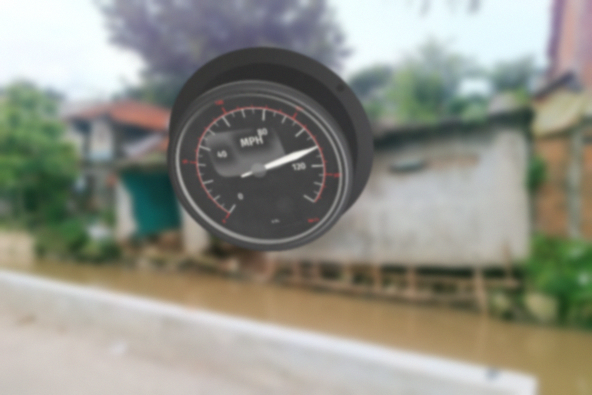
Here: 110 mph
